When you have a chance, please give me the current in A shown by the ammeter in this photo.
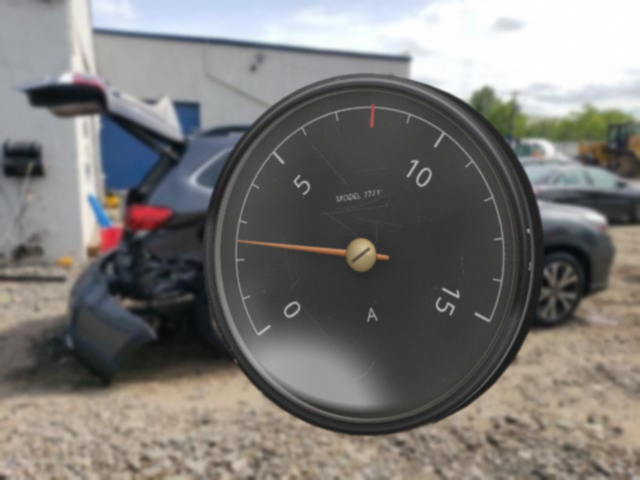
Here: 2.5 A
